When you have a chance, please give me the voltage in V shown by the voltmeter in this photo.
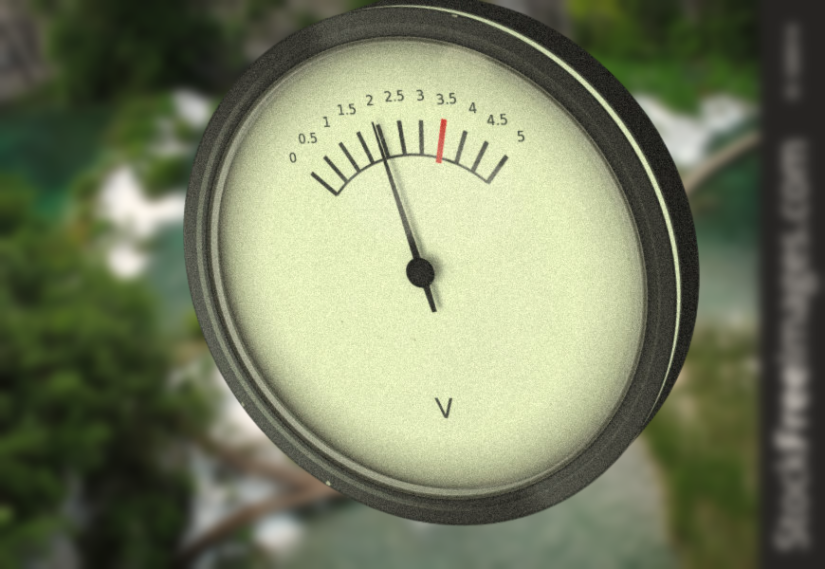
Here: 2 V
